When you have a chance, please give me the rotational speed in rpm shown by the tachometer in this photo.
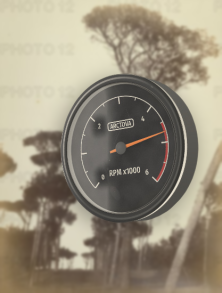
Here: 4750 rpm
